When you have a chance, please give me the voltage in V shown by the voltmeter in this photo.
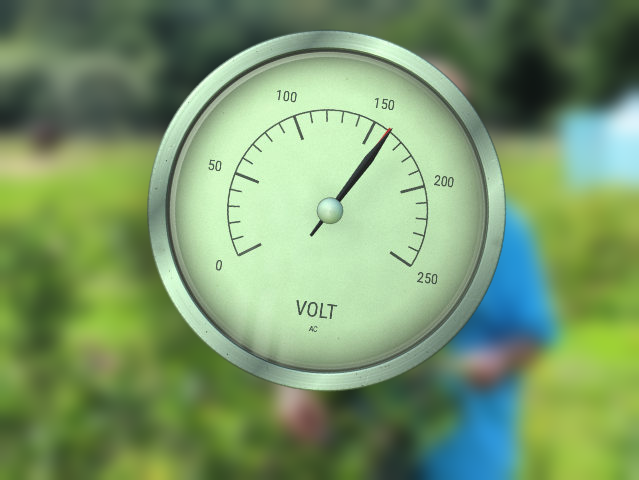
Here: 160 V
